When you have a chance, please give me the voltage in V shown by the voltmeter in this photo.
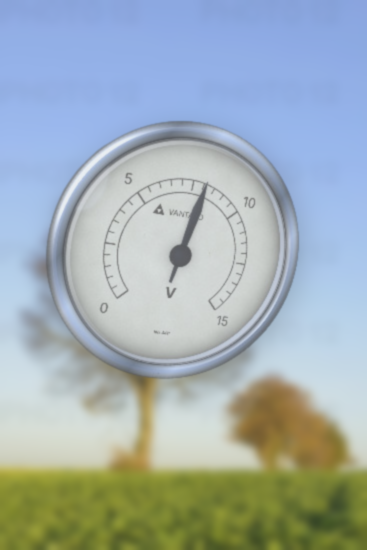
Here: 8 V
